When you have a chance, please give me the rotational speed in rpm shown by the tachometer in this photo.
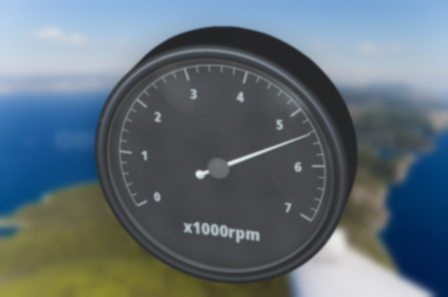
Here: 5400 rpm
